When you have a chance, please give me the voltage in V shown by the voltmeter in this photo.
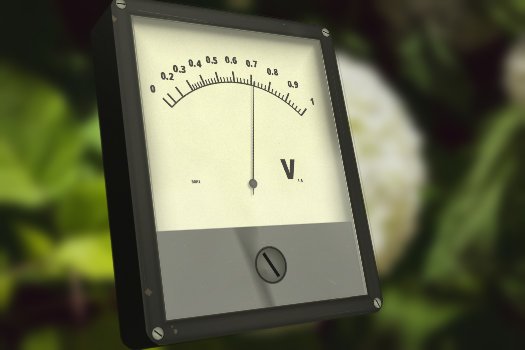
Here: 0.7 V
